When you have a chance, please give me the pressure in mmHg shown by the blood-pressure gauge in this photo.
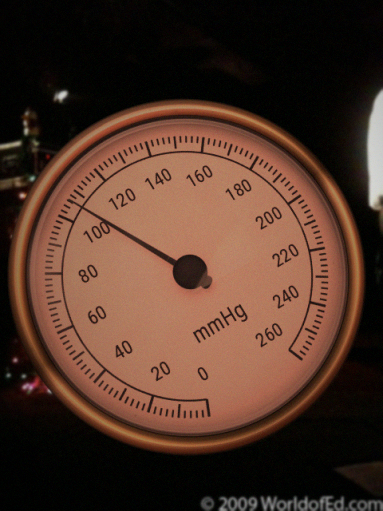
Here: 106 mmHg
